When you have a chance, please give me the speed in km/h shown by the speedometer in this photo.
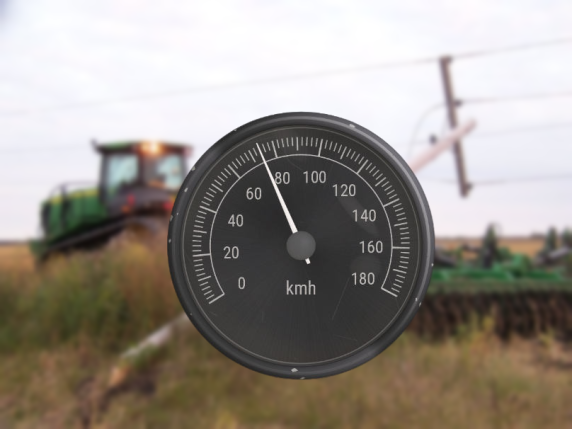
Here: 74 km/h
